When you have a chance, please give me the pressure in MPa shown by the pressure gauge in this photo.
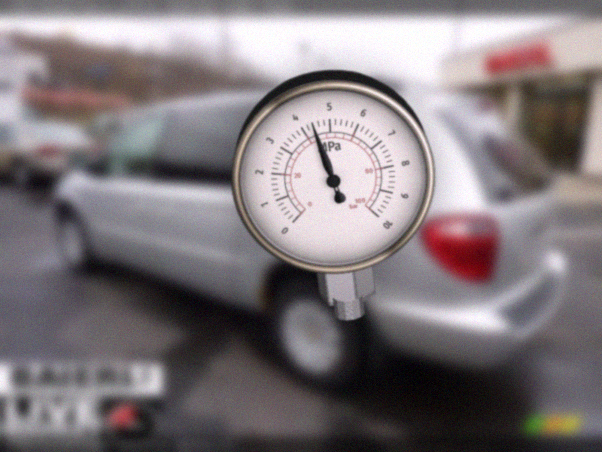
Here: 4.4 MPa
